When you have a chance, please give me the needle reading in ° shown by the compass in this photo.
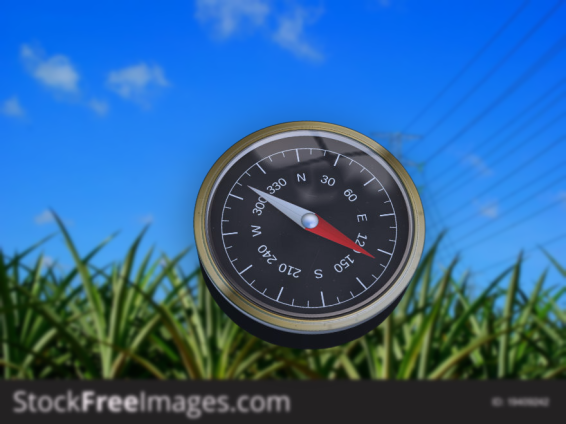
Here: 130 °
